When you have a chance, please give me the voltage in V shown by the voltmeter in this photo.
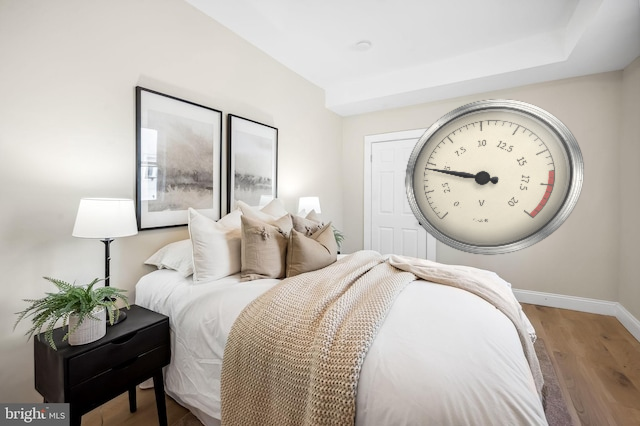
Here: 4.5 V
